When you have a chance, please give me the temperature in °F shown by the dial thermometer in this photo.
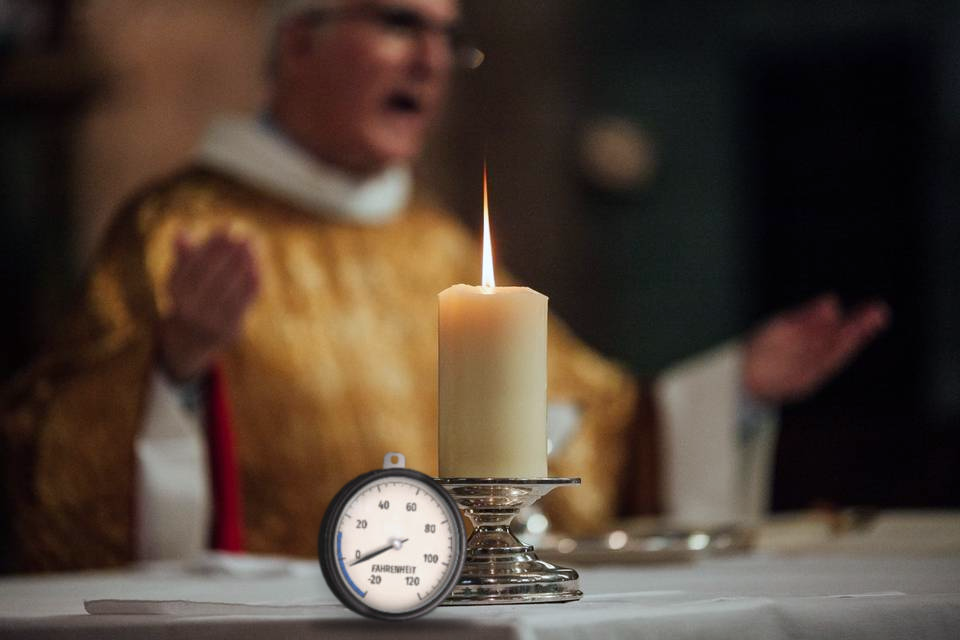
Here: -4 °F
